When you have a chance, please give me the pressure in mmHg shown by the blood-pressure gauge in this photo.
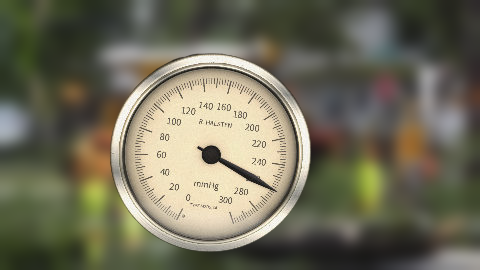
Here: 260 mmHg
